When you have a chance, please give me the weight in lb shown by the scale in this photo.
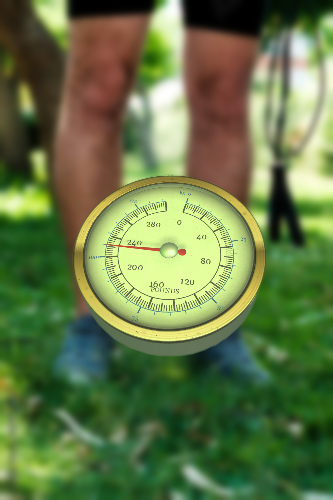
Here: 230 lb
